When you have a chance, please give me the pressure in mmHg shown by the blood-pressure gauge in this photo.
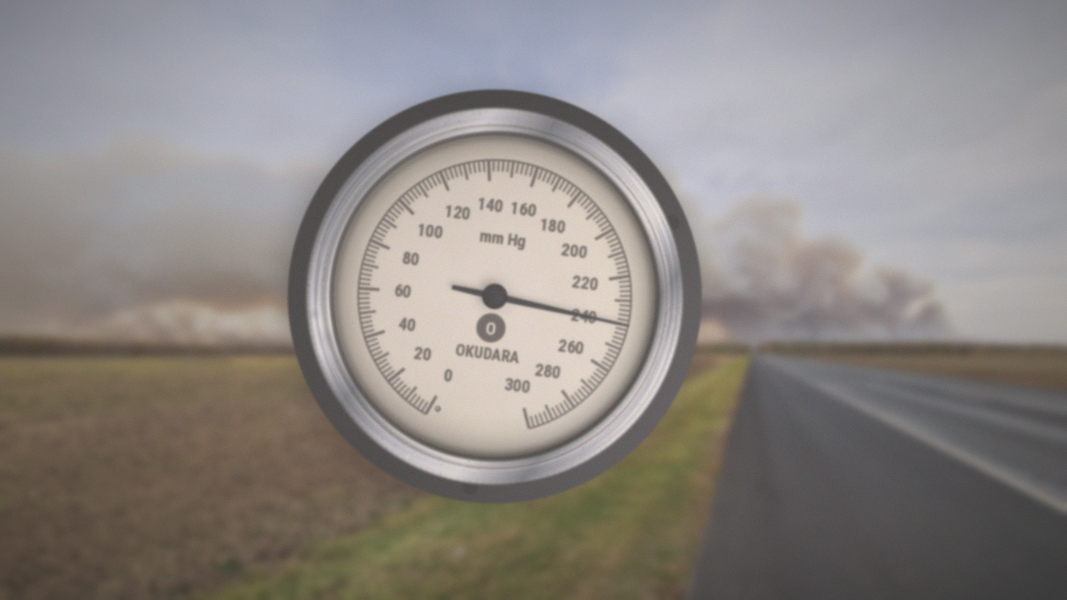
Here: 240 mmHg
